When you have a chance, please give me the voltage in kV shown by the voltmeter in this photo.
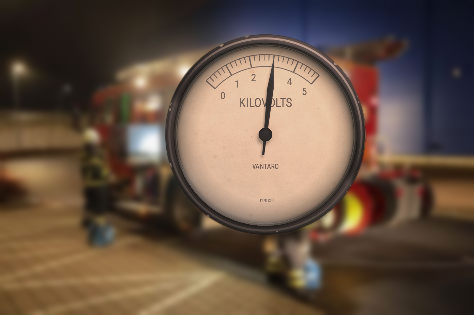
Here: 3 kV
